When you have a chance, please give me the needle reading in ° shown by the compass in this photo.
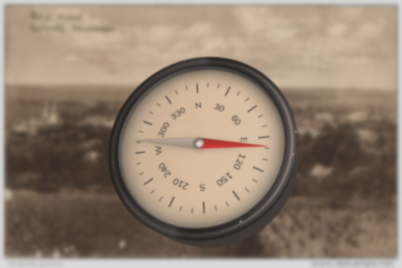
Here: 100 °
